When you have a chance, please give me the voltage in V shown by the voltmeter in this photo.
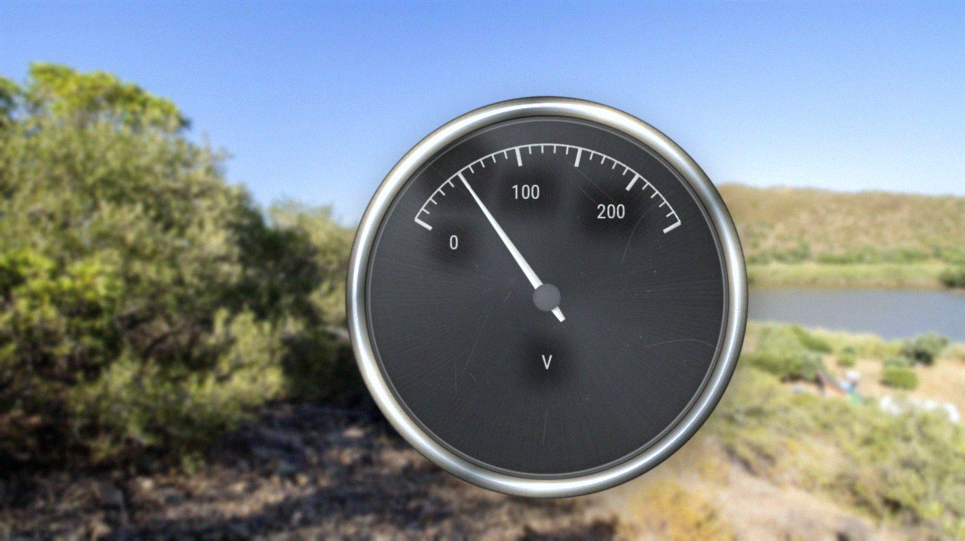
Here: 50 V
